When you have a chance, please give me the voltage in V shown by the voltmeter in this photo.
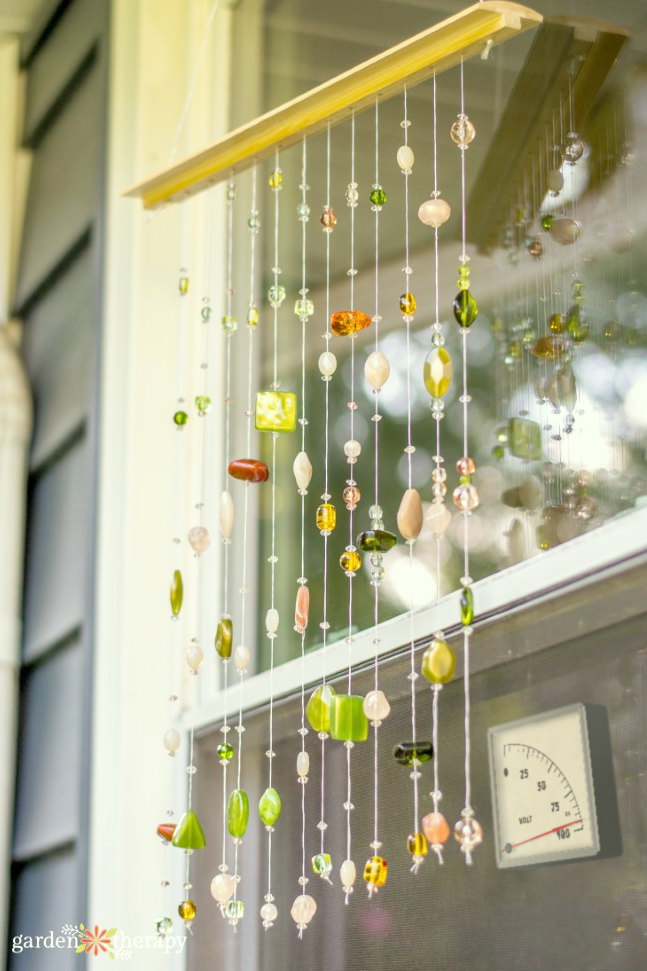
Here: 95 V
